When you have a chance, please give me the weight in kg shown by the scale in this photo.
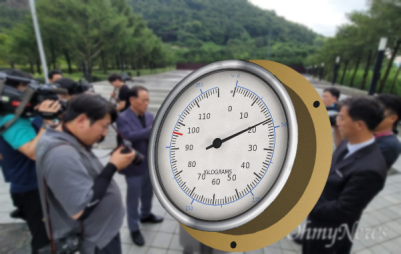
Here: 20 kg
